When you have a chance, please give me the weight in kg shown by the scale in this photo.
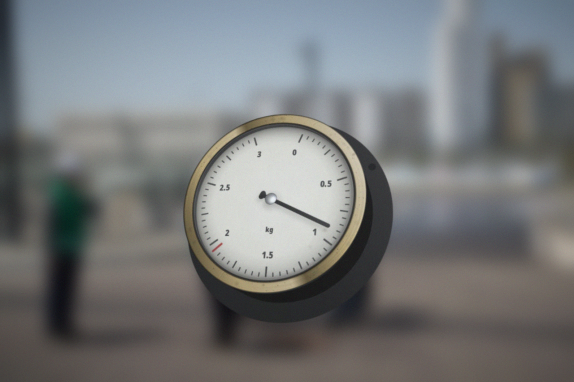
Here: 0.9 kg
